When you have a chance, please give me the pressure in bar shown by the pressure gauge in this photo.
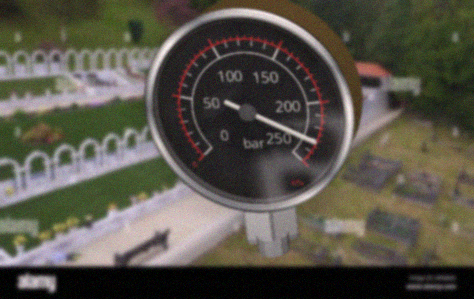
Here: 230 bar
